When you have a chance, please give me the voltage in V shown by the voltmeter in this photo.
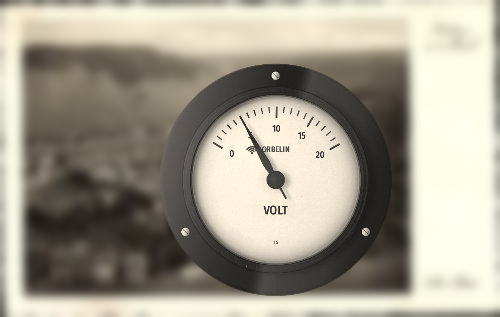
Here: 5 V
